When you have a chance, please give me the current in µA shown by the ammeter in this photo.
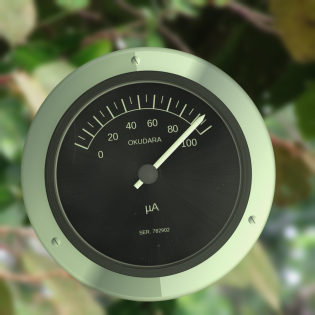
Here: 92.5 µA
